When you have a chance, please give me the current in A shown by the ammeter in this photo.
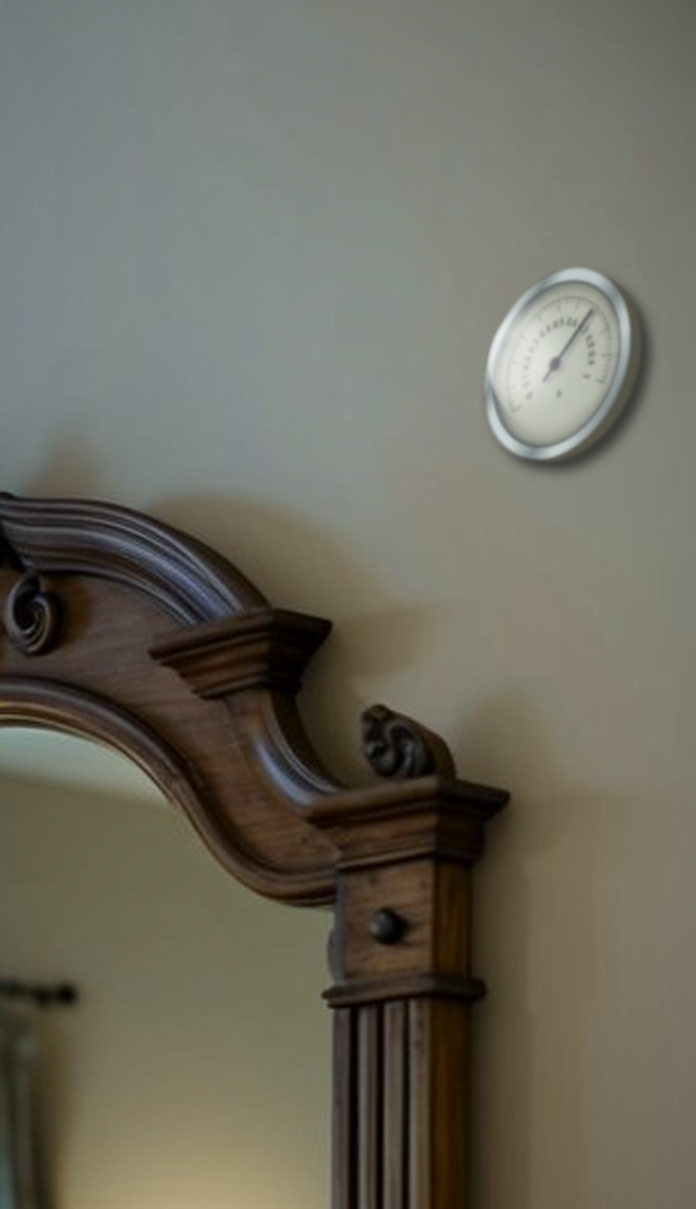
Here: 0.7 A
